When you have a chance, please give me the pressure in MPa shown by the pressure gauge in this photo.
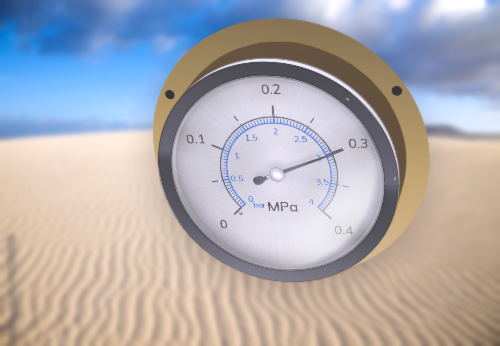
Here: 0.3 MPa
